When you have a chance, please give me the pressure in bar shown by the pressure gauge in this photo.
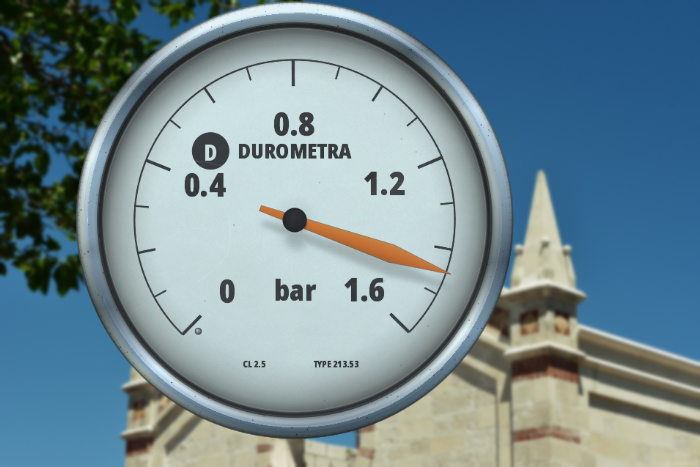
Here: 1.45 bar
